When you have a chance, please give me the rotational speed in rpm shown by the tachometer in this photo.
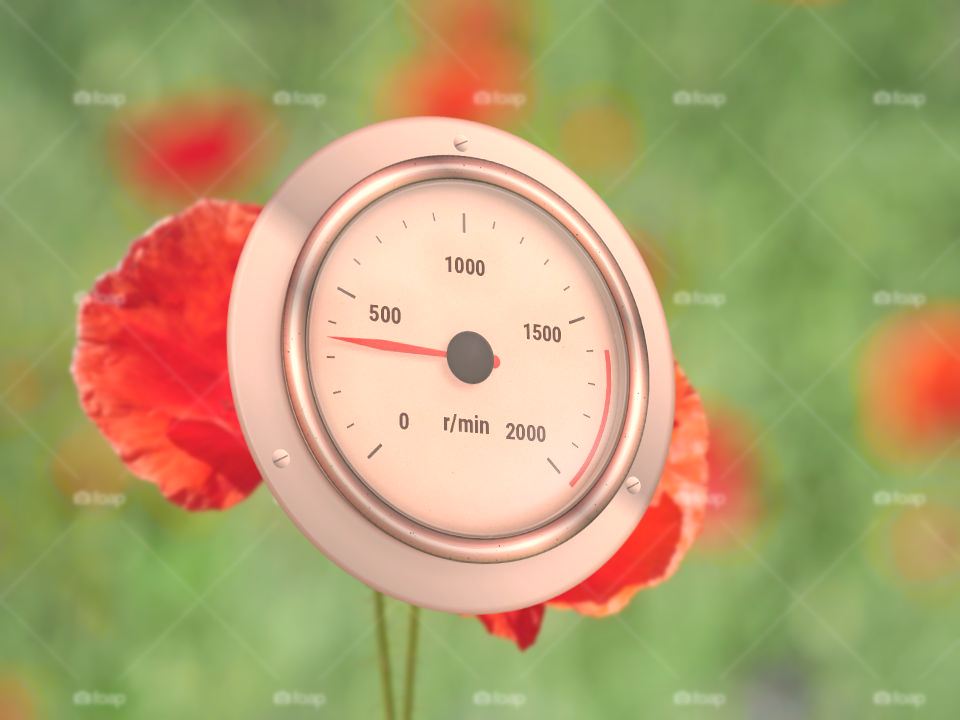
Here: 350 rpm
